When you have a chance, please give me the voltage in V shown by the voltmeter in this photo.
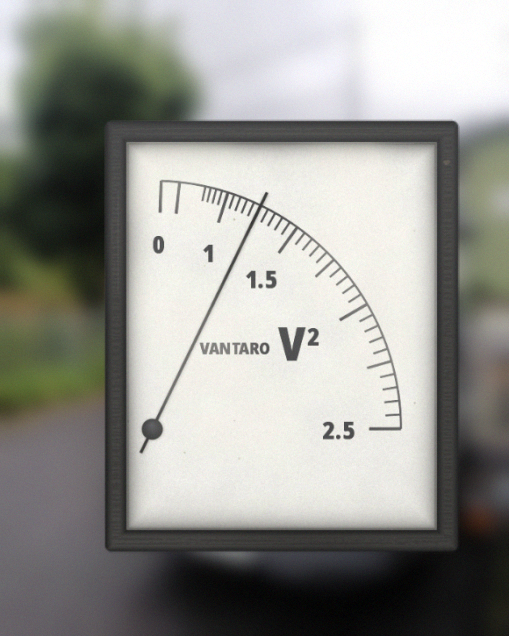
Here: 1.25 V
